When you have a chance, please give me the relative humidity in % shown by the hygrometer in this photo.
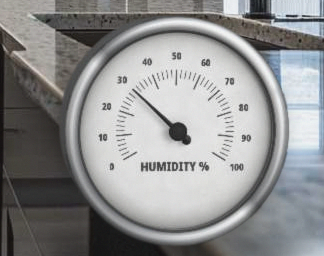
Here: 30 %
